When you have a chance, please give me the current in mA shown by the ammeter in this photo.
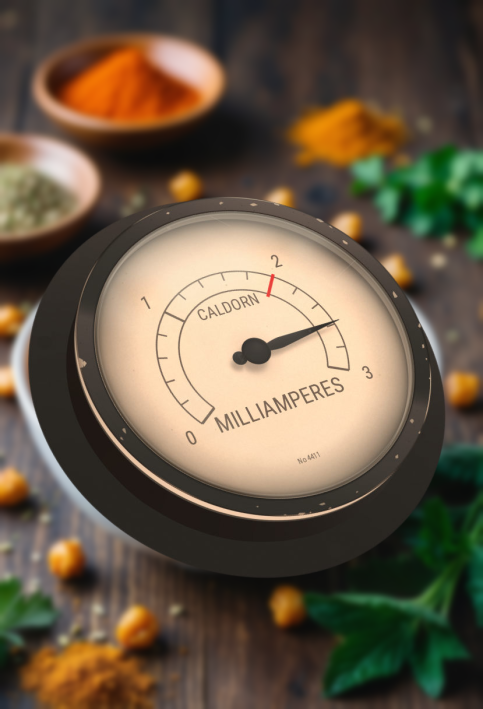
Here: 2.6 mA
